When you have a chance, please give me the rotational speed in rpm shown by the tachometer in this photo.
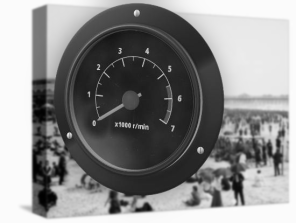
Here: 0 rpm
